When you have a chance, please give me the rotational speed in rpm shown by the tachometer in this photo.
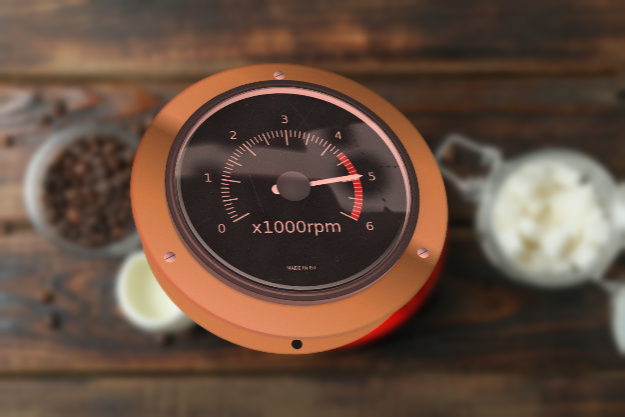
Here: 5000 rpm
